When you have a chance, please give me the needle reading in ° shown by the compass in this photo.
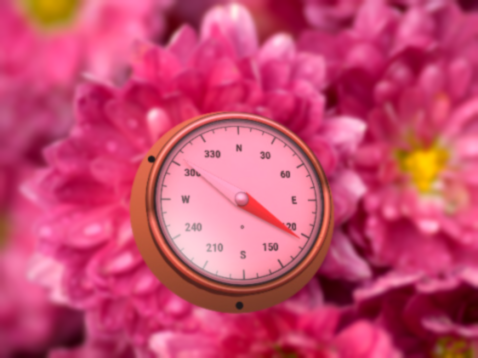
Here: 125 °
